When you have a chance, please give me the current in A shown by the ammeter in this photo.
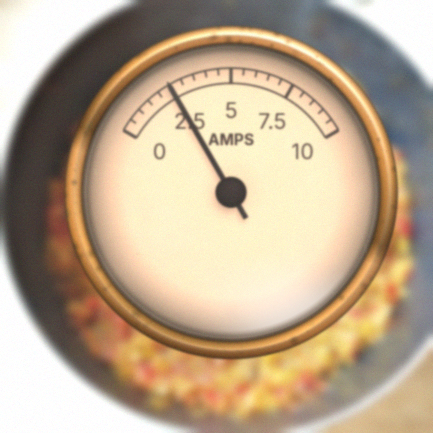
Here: 2.5 A
